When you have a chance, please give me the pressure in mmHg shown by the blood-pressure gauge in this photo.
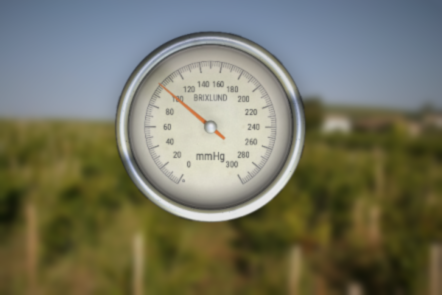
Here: 100 mmHg
